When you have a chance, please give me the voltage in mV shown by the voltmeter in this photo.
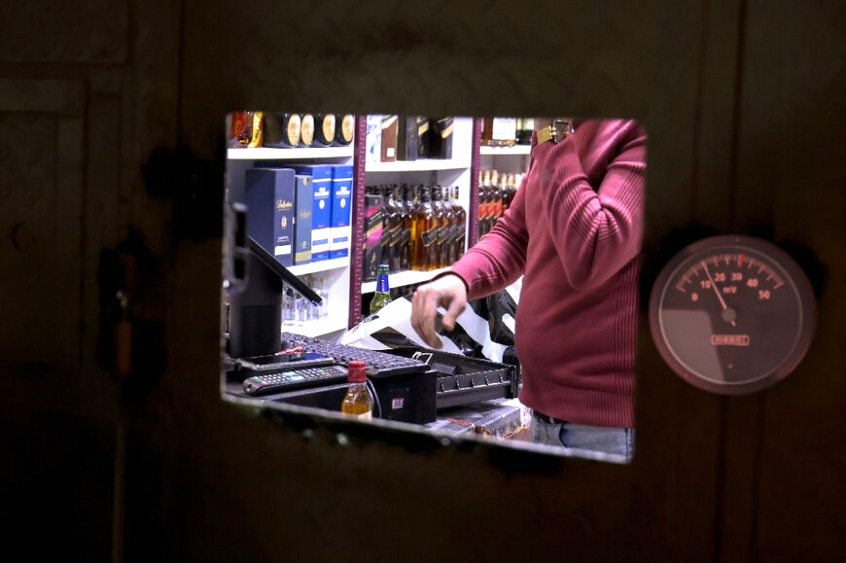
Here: 15 mV
